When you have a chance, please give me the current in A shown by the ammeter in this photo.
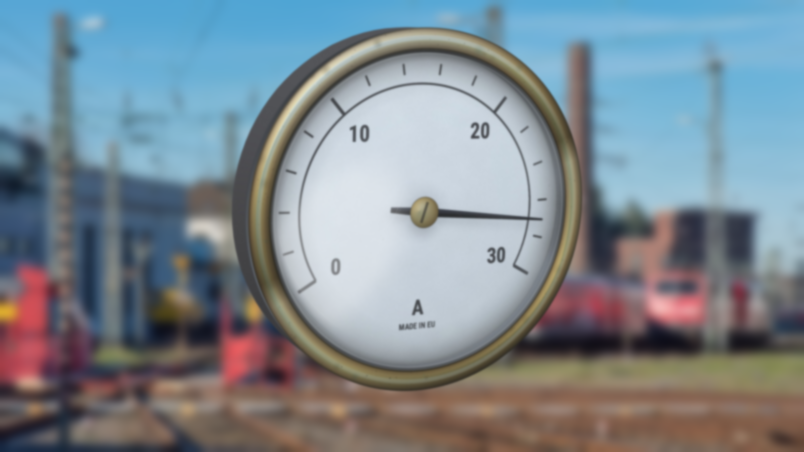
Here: 27 A
